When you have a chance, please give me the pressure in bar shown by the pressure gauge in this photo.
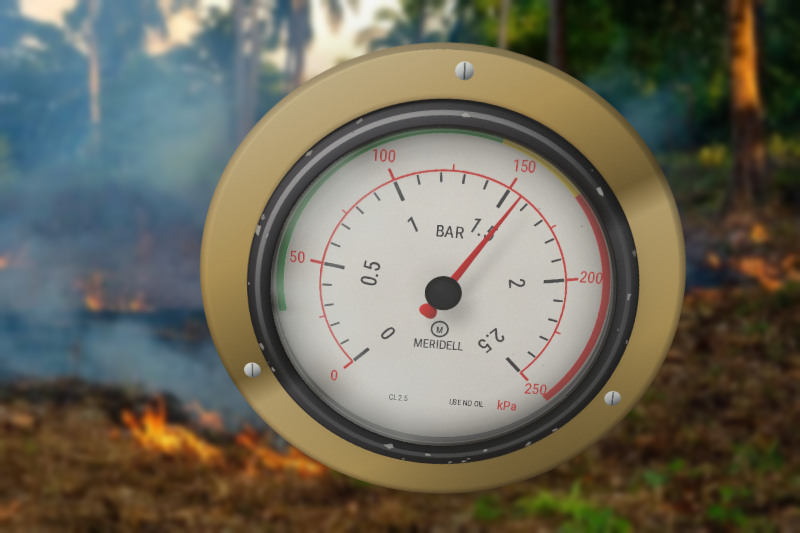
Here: 1.55 bar
